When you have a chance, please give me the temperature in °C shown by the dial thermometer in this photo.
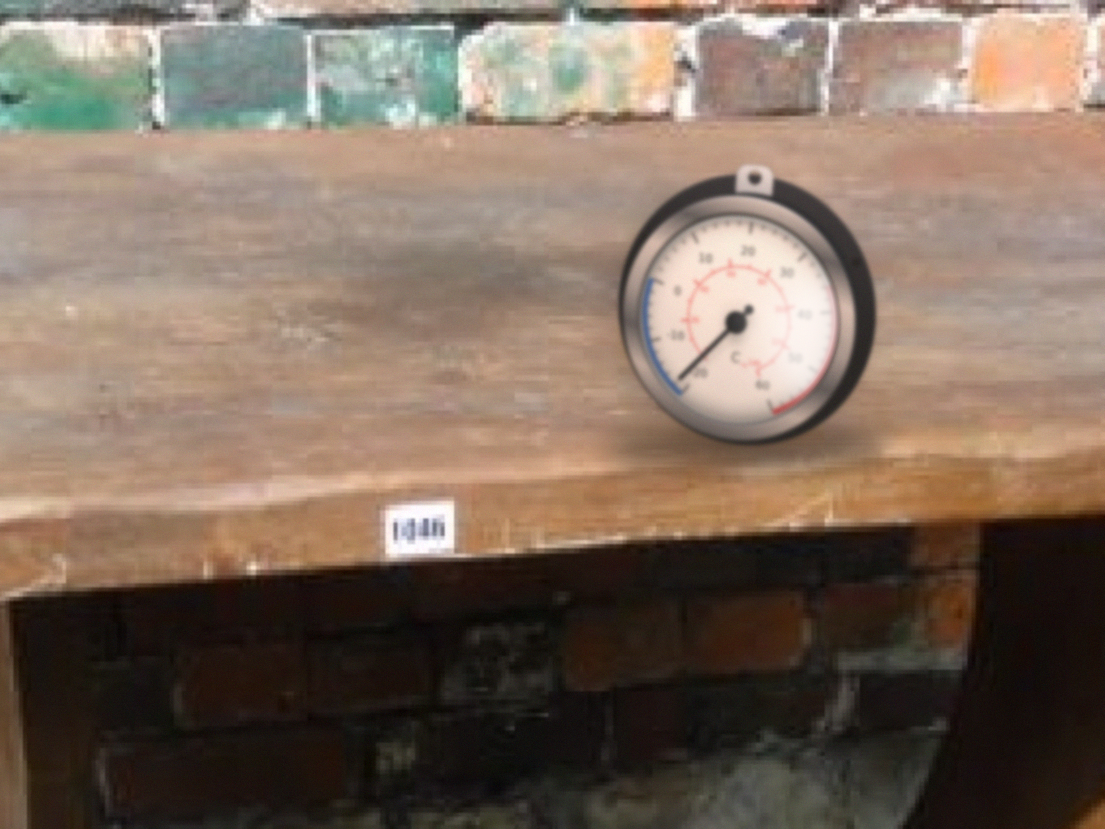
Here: -18 °C
